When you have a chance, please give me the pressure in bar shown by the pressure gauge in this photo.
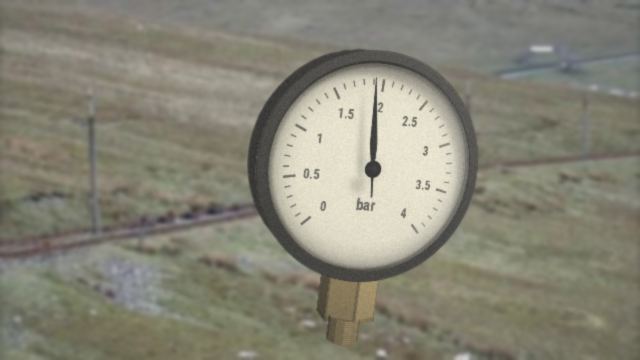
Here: 1.9 bar
